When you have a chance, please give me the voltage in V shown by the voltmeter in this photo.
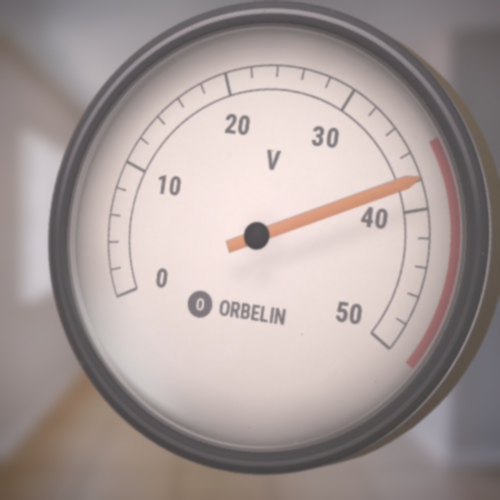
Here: 38 V
